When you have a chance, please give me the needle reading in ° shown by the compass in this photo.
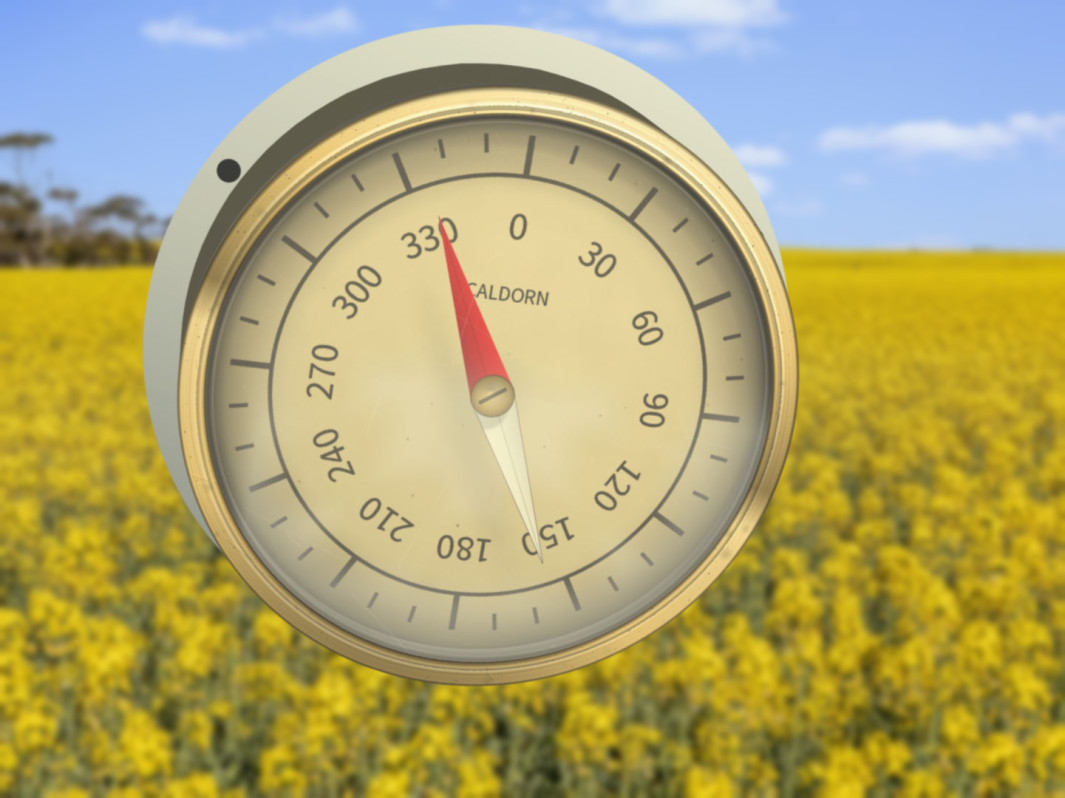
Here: 335 °
